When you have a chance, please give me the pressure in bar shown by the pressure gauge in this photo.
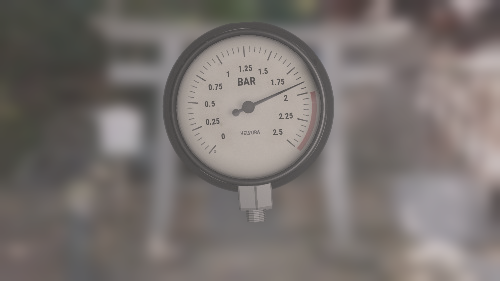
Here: 1.9 bar
